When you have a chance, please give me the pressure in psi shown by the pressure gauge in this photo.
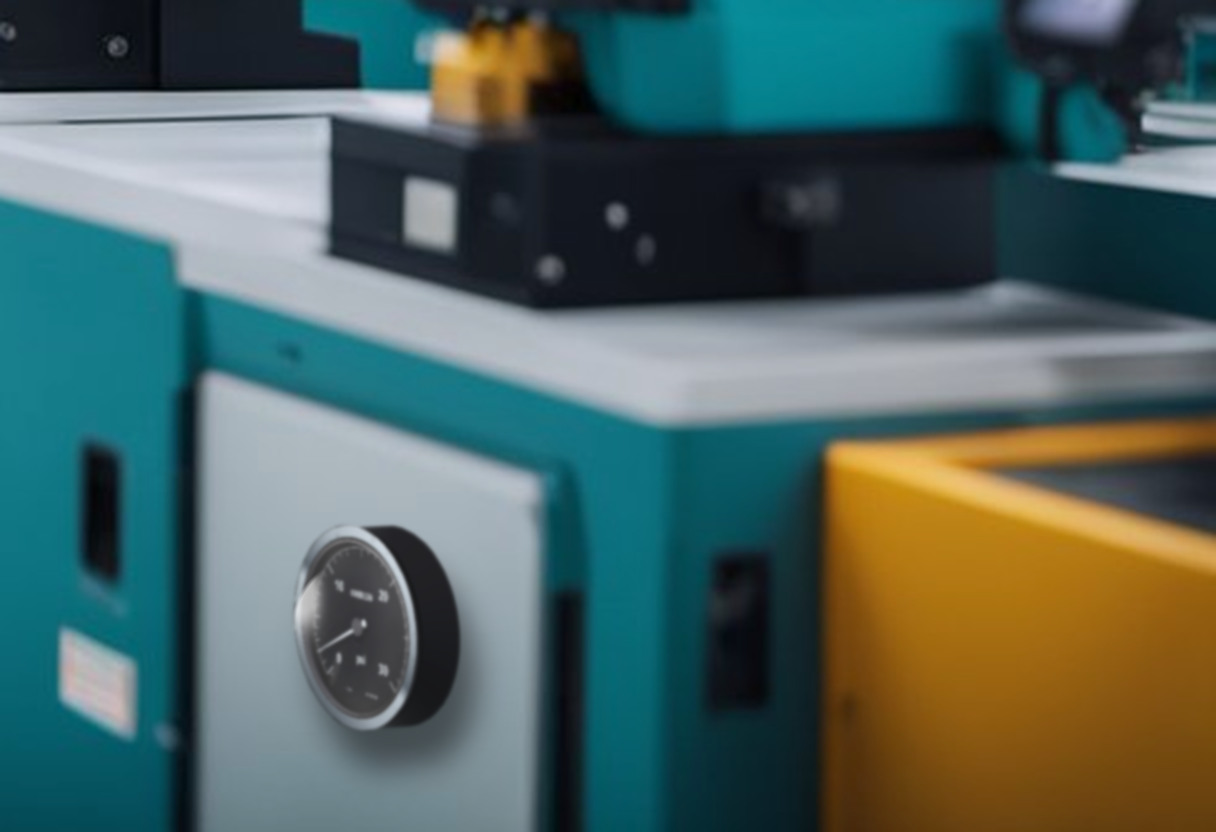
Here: 2 psi
